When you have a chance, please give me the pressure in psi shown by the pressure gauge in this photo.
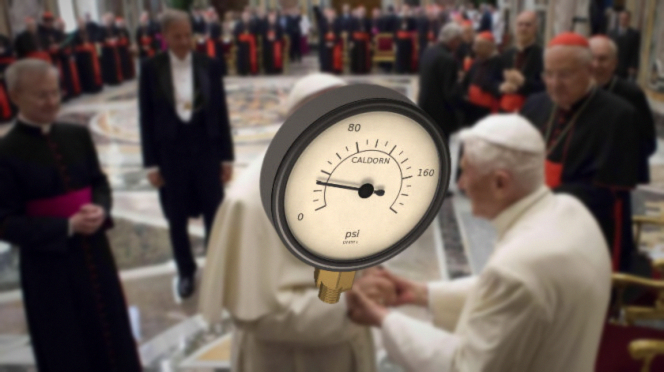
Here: 30 psi
